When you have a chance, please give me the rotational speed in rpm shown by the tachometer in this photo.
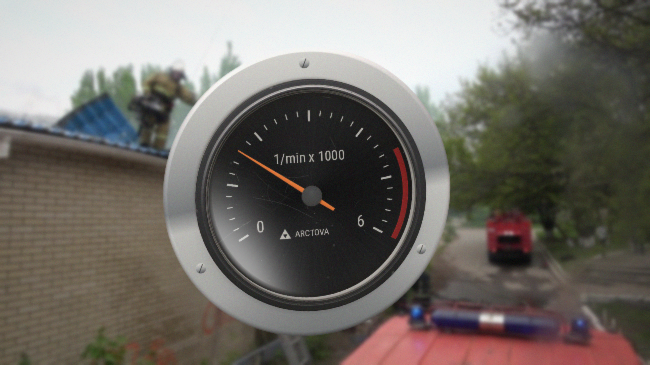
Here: 1600 rpm
